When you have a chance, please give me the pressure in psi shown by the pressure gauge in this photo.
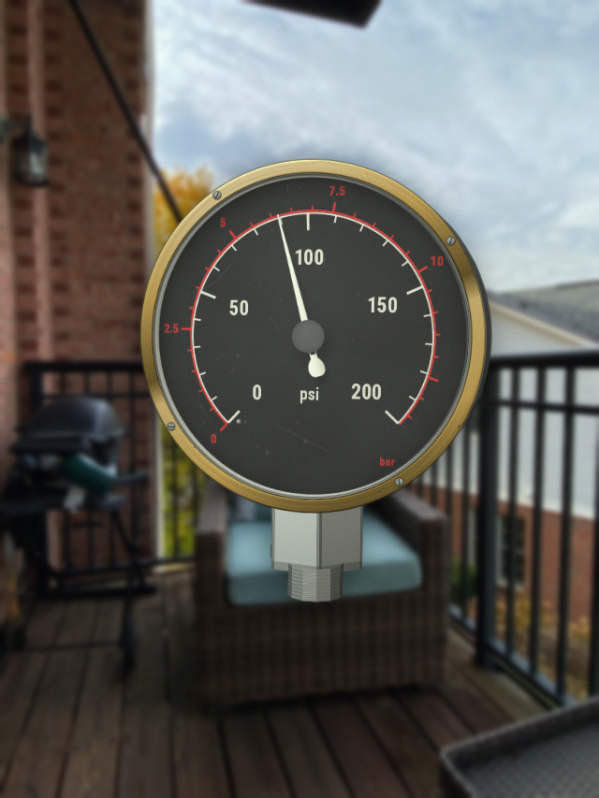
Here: 90 psi
